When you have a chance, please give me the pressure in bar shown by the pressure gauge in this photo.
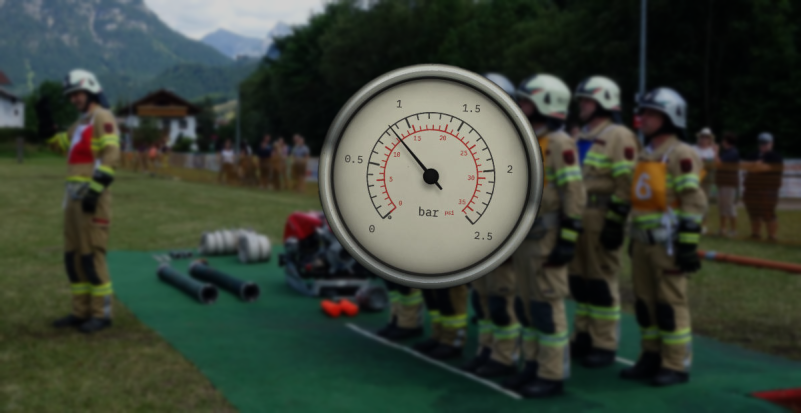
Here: 0.85 bar
